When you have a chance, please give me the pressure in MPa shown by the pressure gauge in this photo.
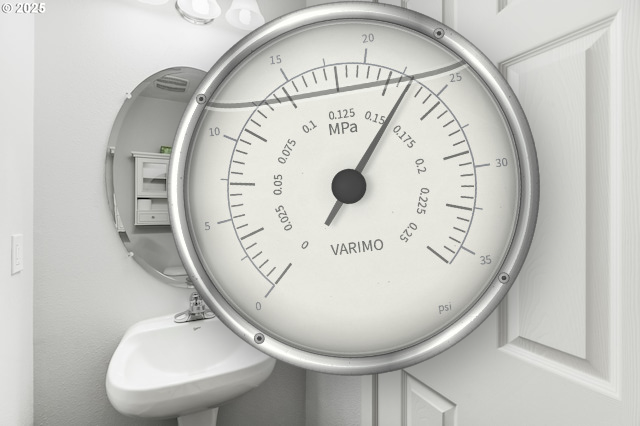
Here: 0.16 MPa
